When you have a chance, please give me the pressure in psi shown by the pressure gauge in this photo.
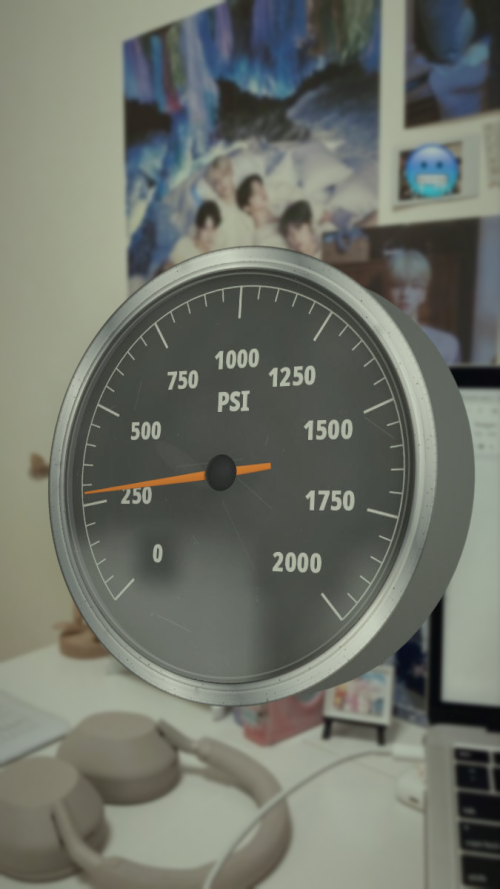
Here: 275 psi
